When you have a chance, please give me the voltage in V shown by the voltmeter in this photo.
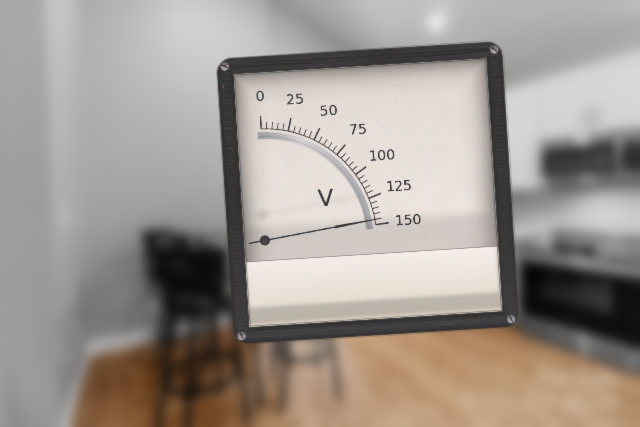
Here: 145 V
